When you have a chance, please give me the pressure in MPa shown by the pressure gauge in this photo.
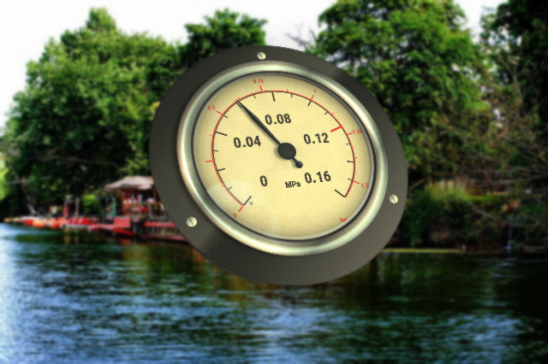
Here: 0.06 MPa
